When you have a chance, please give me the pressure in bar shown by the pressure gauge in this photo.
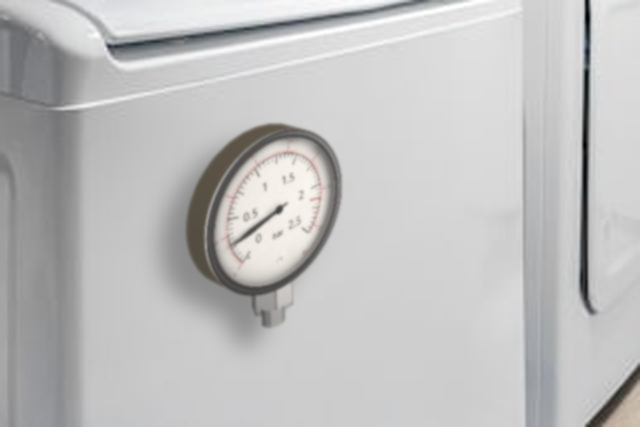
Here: 0.25 bar
